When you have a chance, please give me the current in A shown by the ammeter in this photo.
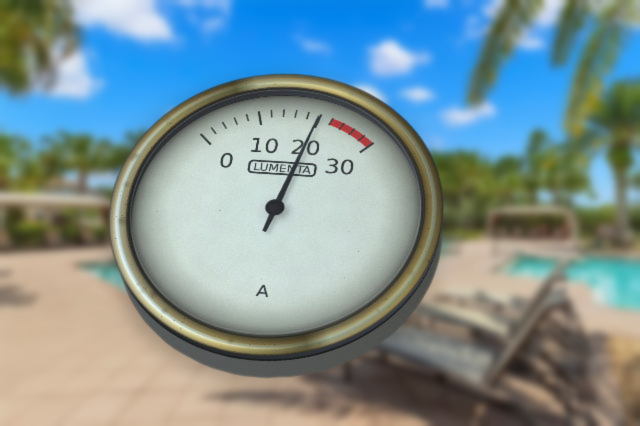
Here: 20 A
